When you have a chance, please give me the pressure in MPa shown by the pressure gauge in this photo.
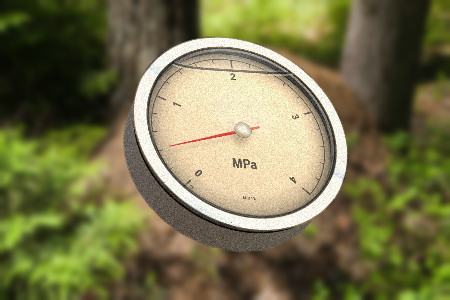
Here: 0.4 MPa
